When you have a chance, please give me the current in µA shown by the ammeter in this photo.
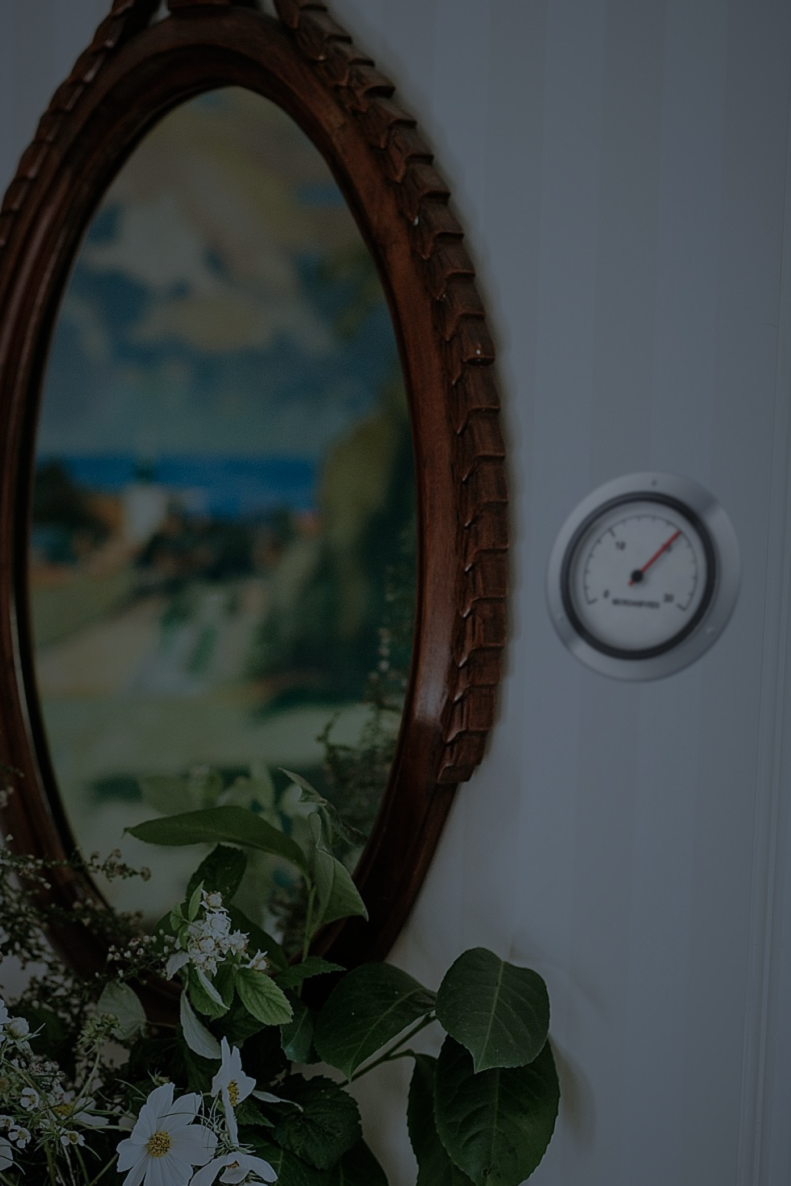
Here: 20 µA
